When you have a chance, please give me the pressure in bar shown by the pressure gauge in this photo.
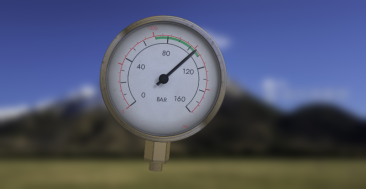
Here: 105 bar
